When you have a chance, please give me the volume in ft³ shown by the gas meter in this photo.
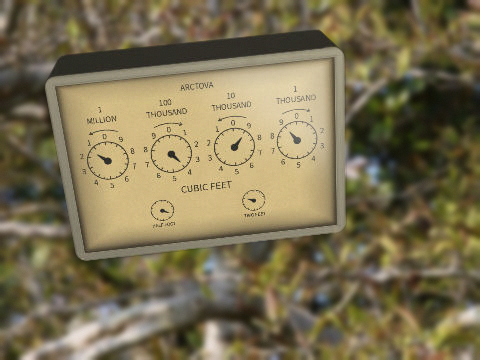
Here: 138900 ft³
